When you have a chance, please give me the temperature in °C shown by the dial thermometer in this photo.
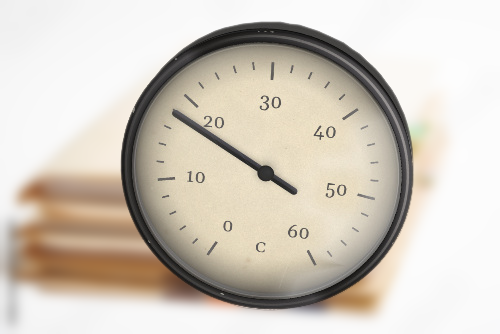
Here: 18 °C
